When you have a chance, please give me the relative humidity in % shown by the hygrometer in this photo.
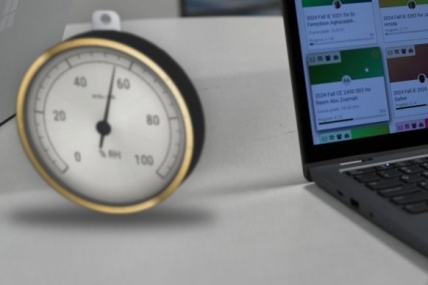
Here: 56 %
